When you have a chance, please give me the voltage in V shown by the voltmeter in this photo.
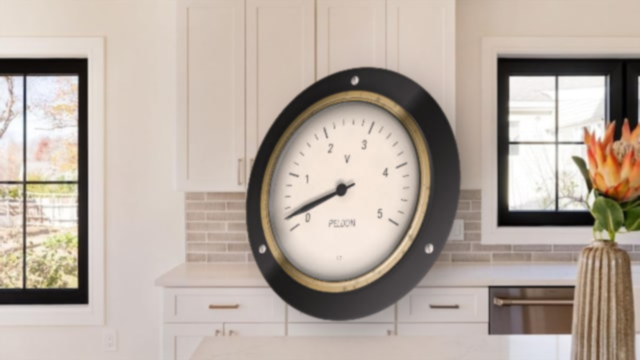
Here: 0.2 V
